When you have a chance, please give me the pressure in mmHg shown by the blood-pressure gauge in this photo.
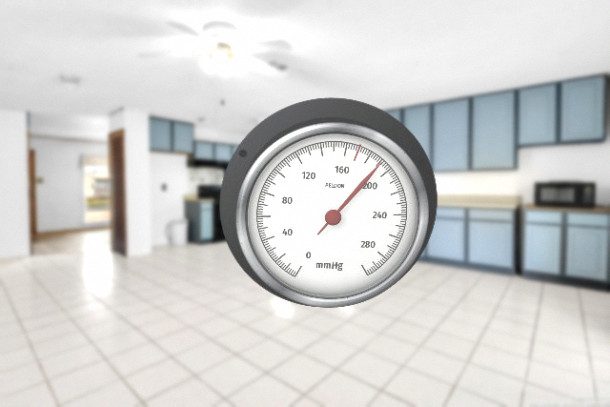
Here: 190 mmHg
